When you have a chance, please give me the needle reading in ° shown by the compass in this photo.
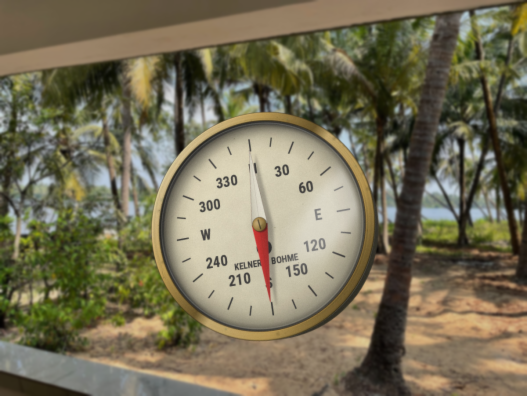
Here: 180 °
